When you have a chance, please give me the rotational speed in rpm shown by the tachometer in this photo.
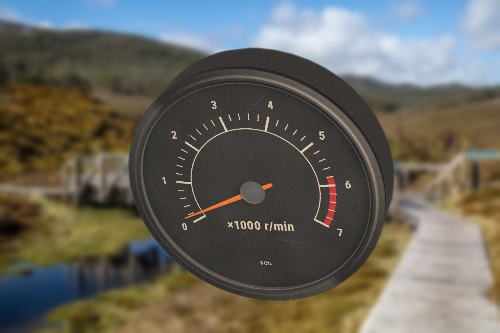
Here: 200 rpm
